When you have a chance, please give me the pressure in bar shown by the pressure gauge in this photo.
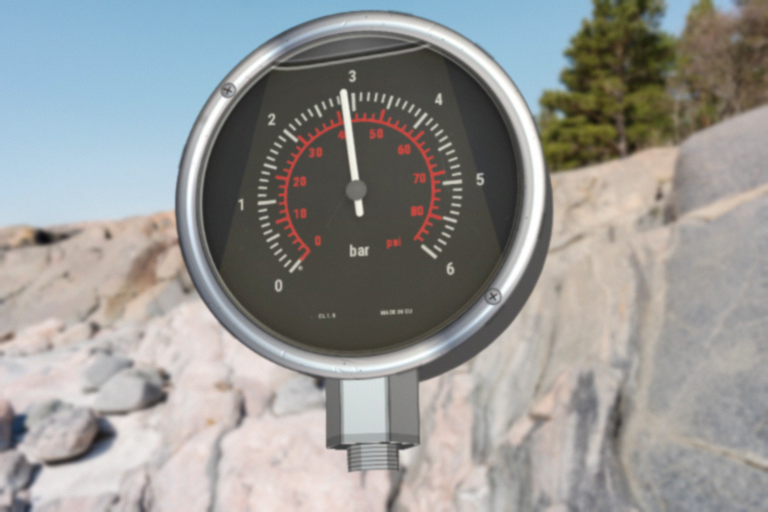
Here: 2.9 bar
